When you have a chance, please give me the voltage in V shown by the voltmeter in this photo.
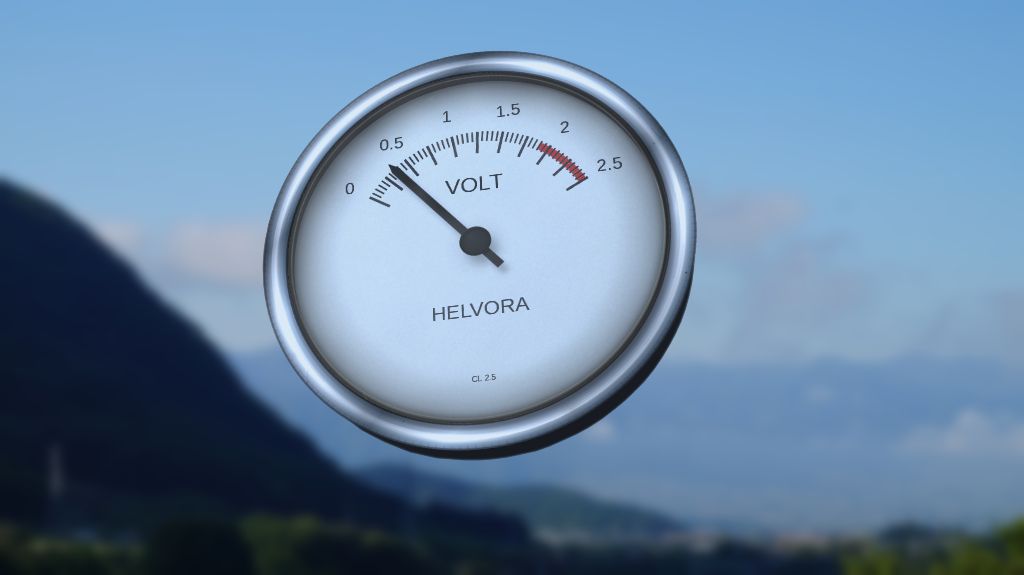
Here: 0.35 V
